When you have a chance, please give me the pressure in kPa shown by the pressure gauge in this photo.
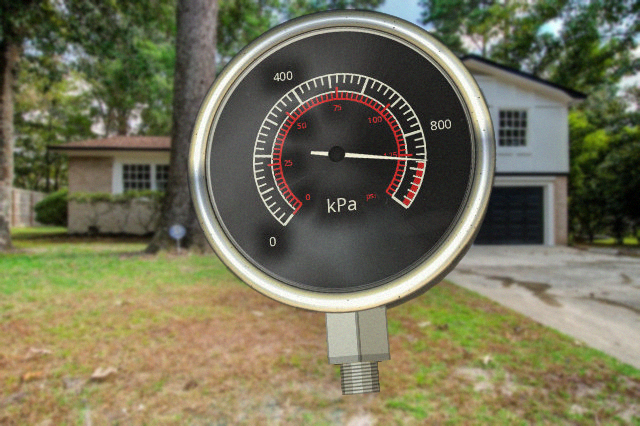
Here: 880 kPa
